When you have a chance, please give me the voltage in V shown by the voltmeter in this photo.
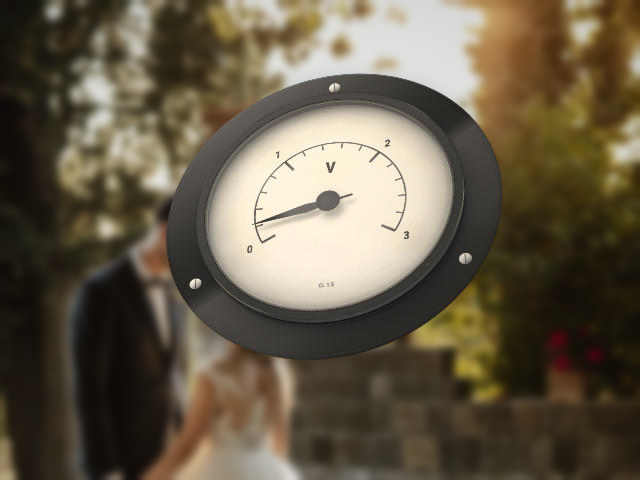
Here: 0.2 V
